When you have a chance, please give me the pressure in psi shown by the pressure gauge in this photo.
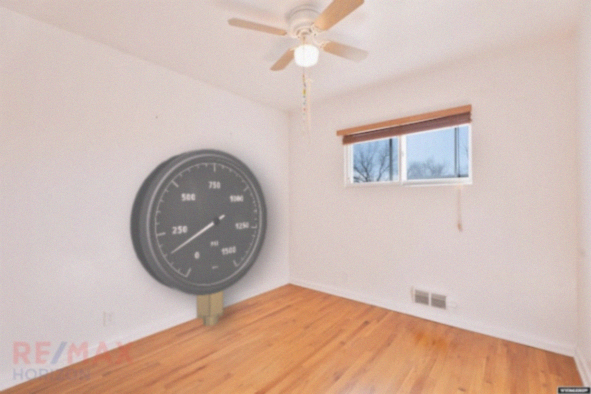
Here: 150 psi
